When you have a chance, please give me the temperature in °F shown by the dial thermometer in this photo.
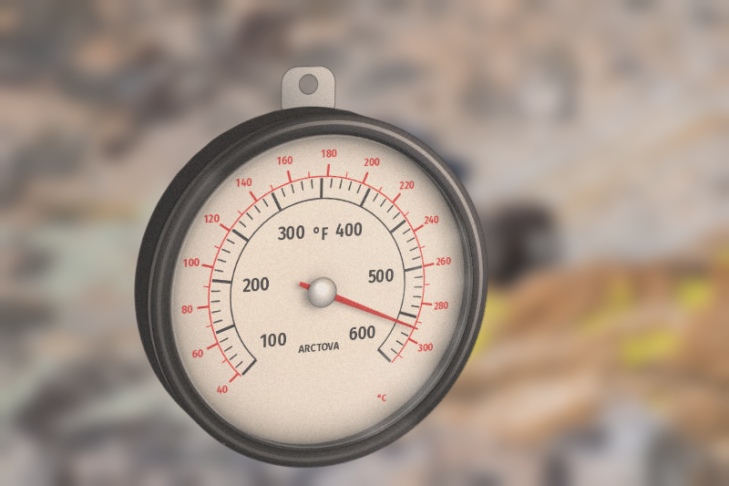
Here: 560 °F
